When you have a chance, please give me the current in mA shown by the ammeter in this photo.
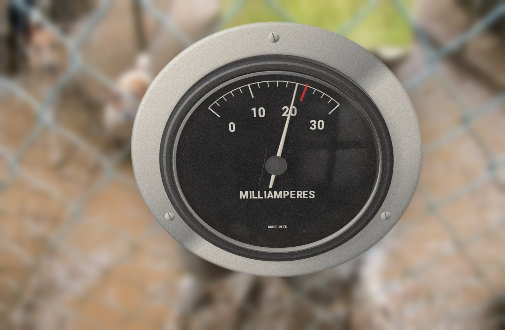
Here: 20 mA
